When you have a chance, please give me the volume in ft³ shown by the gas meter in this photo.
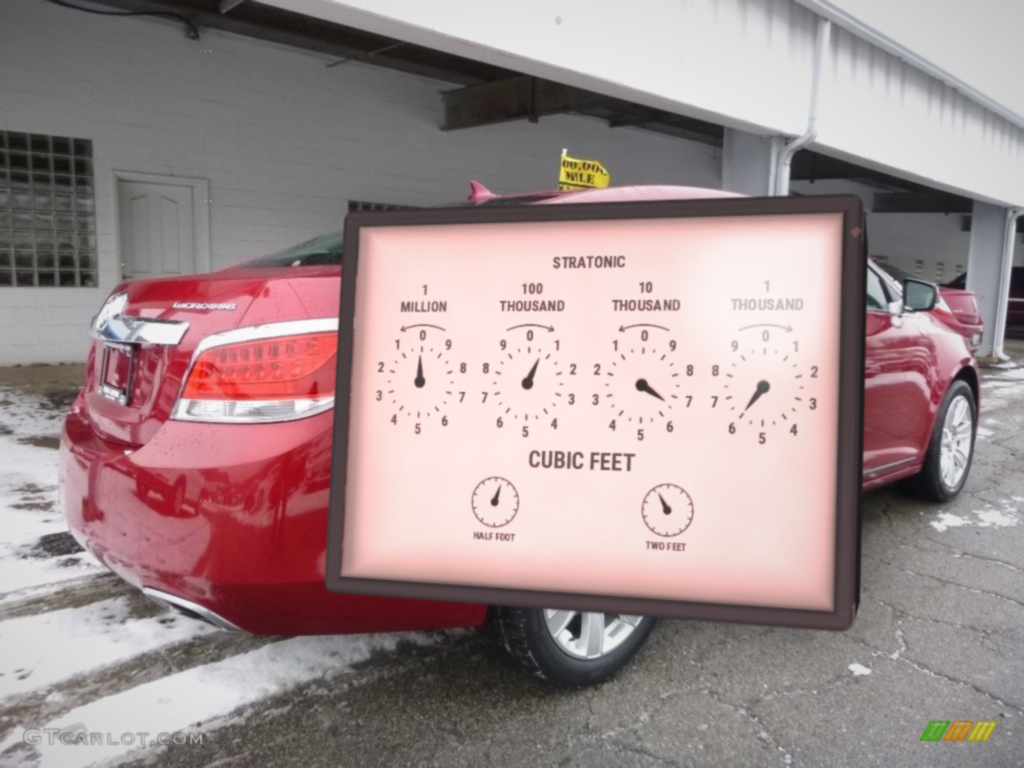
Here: 6600 ft³
